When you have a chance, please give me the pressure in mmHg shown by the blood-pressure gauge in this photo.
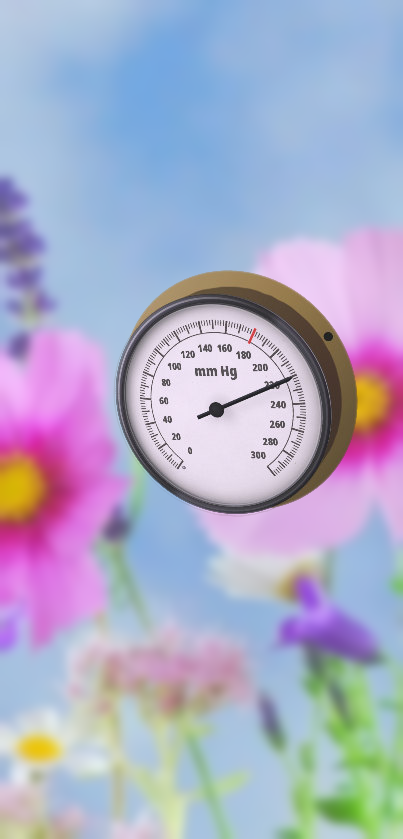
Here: 220 mmHg
